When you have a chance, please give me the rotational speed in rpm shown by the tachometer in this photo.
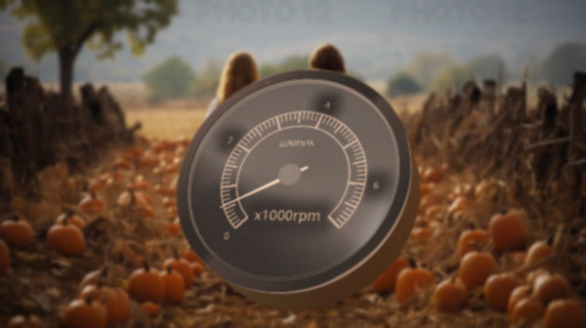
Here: 500 rpm
